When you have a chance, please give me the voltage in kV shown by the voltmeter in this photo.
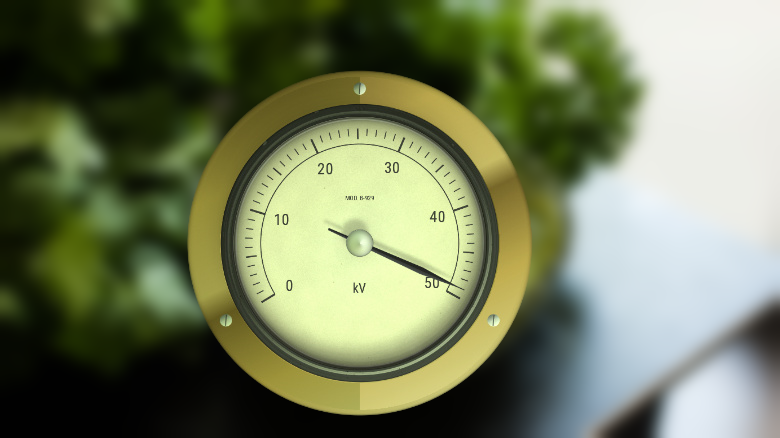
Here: 49 kV
